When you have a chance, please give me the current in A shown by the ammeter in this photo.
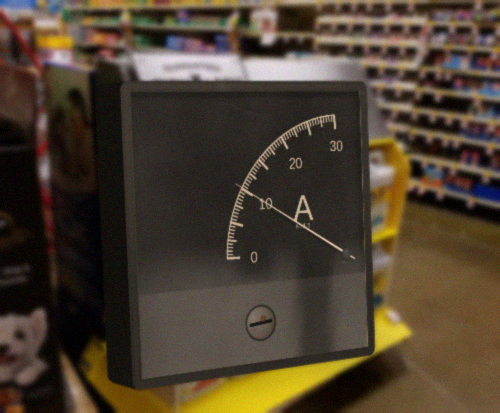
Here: 10 A
